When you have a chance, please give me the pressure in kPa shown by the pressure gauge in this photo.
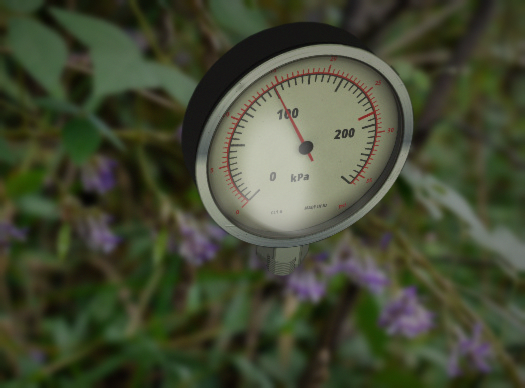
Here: 100 kPa
